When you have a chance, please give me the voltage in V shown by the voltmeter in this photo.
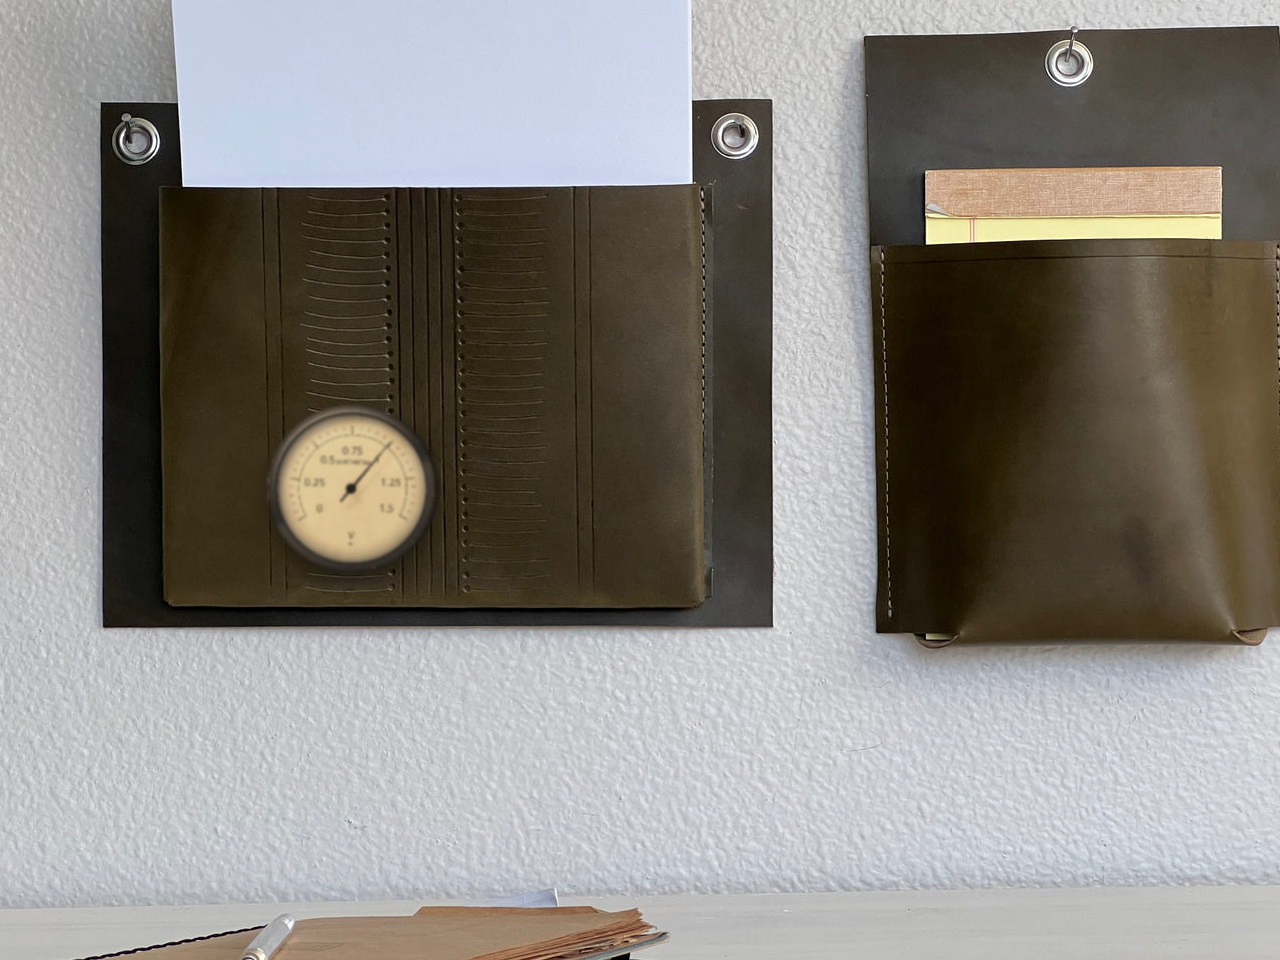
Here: 1 V
